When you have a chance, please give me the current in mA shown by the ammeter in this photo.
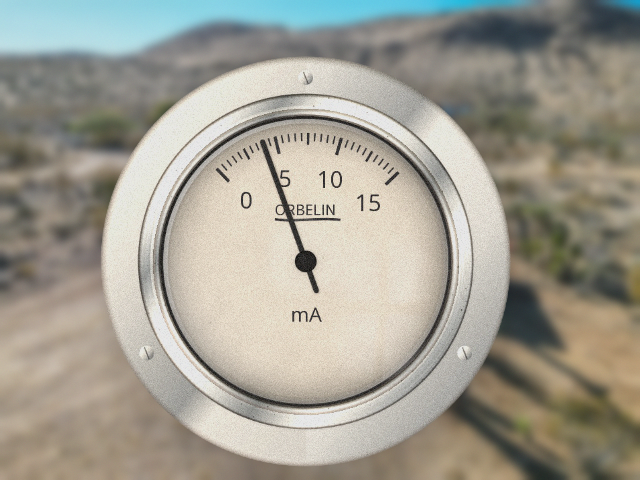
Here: 4 mA
